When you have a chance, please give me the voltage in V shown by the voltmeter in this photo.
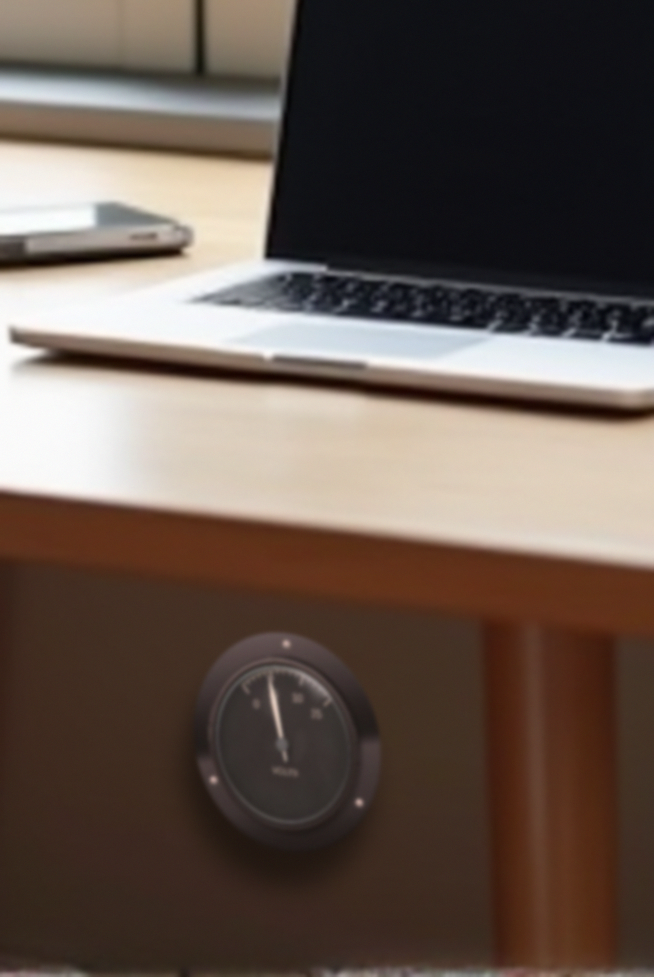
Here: 5 V
